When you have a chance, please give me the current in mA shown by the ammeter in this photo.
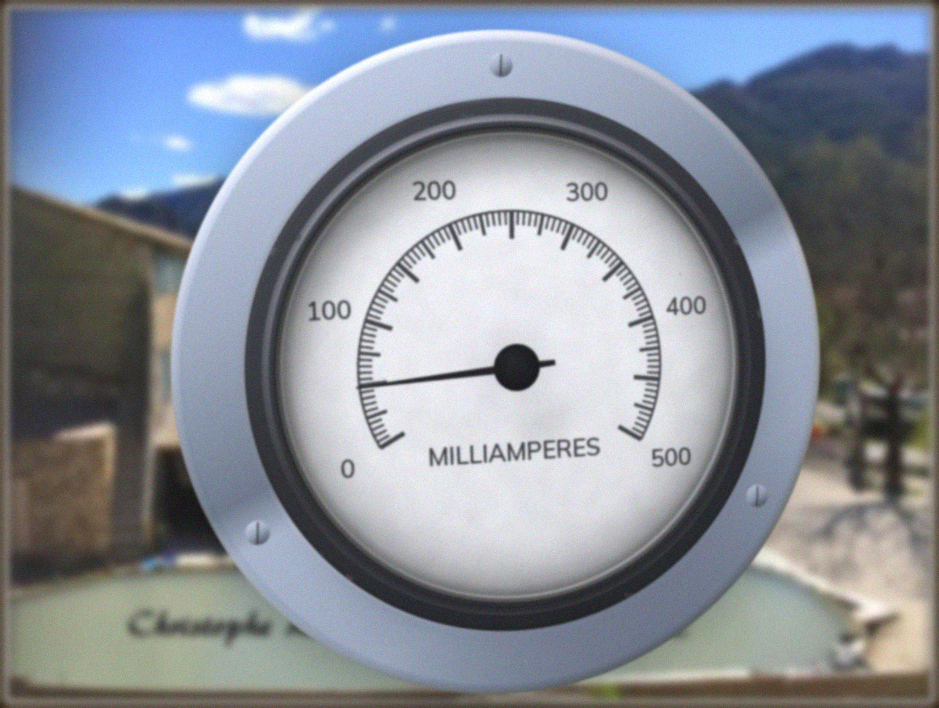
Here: 50 mA
